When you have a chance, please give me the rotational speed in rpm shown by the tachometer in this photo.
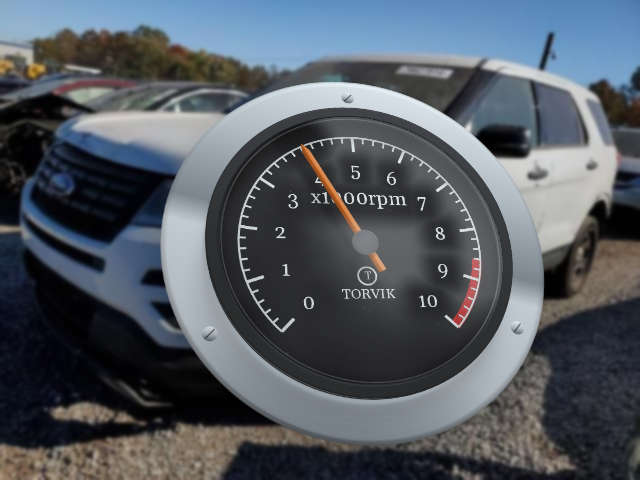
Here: 4000 rpm
